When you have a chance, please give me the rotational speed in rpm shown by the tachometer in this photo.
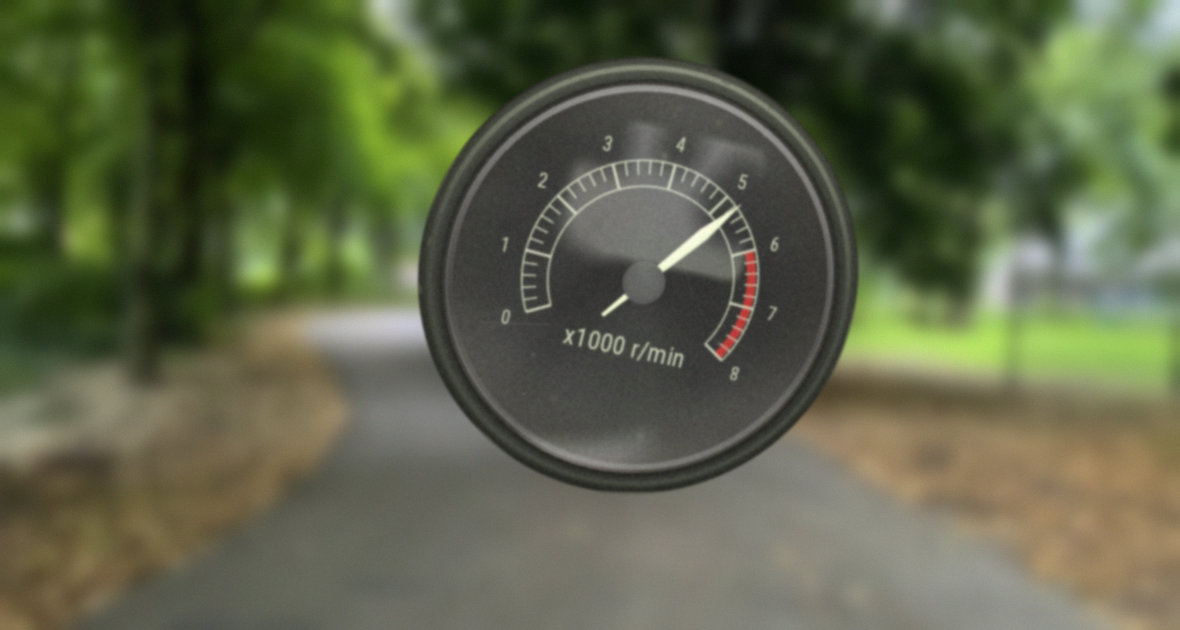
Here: 5200 rpm
